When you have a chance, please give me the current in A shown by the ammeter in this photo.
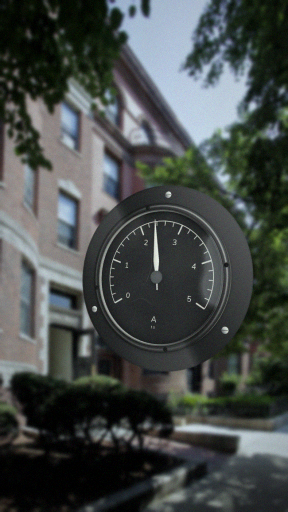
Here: 2.4 A
